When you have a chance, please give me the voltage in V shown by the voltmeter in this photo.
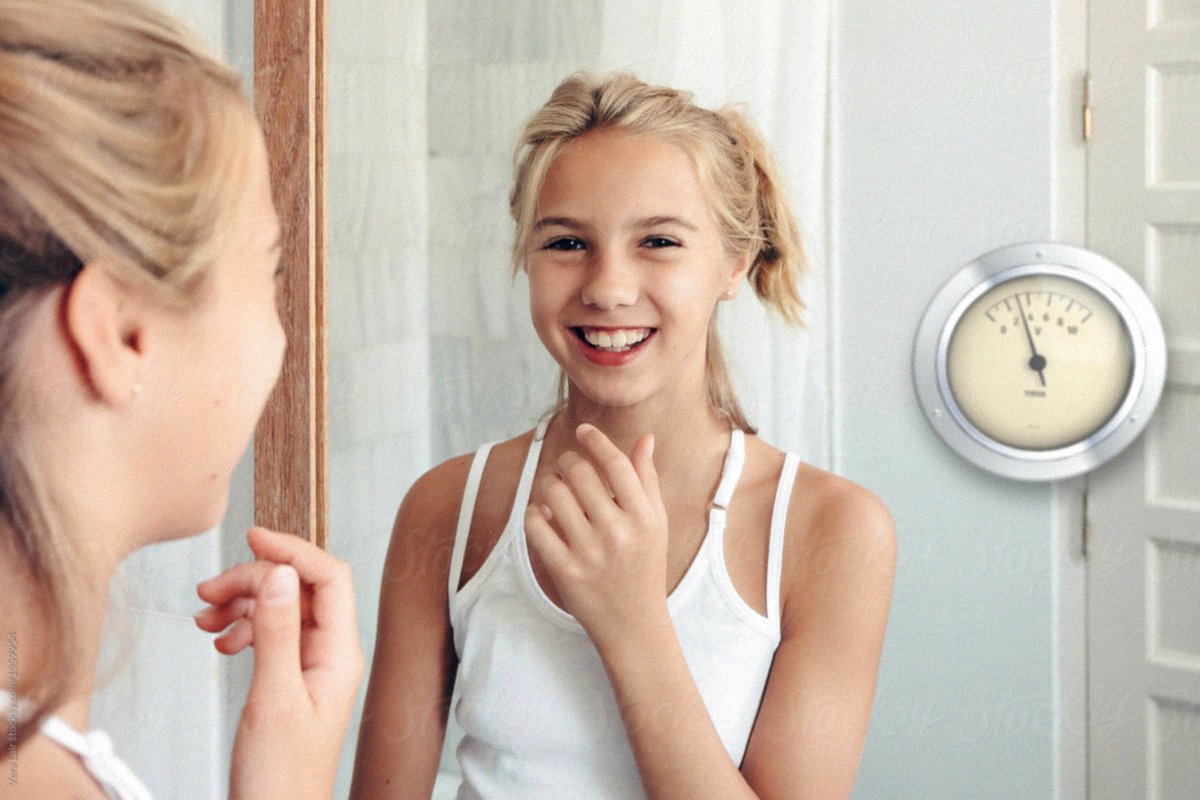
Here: 3 V
